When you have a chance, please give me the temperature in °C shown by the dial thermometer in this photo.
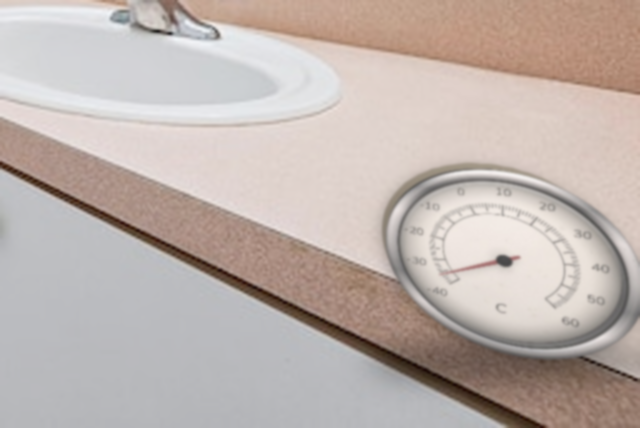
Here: -35 °C
